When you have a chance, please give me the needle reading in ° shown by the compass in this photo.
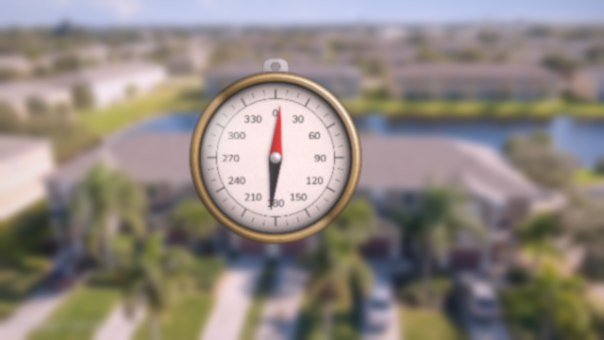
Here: 5 °
